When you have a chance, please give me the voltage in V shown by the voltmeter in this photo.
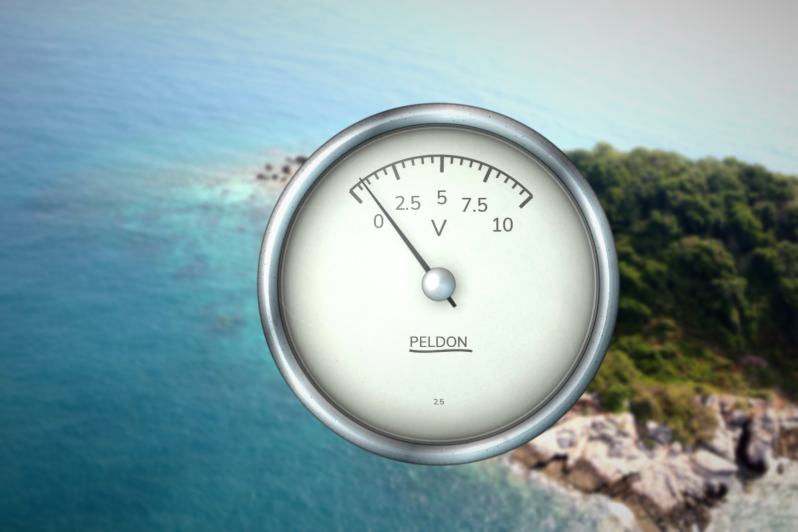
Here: 0.75 V
